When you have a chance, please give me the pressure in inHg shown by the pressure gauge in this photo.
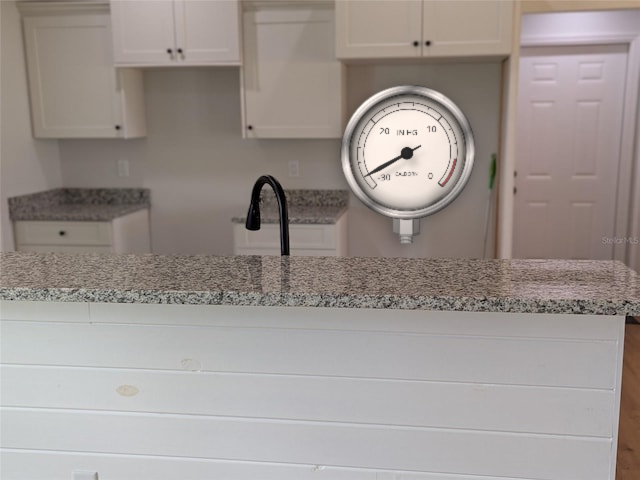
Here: -28 inHg
